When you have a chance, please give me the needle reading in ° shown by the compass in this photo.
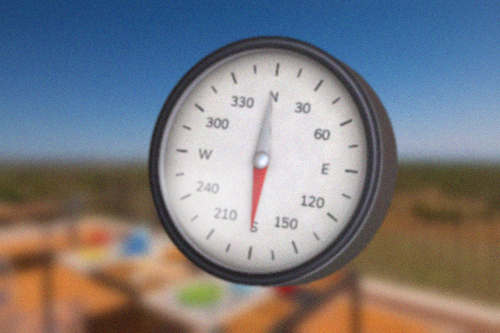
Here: 180 °
